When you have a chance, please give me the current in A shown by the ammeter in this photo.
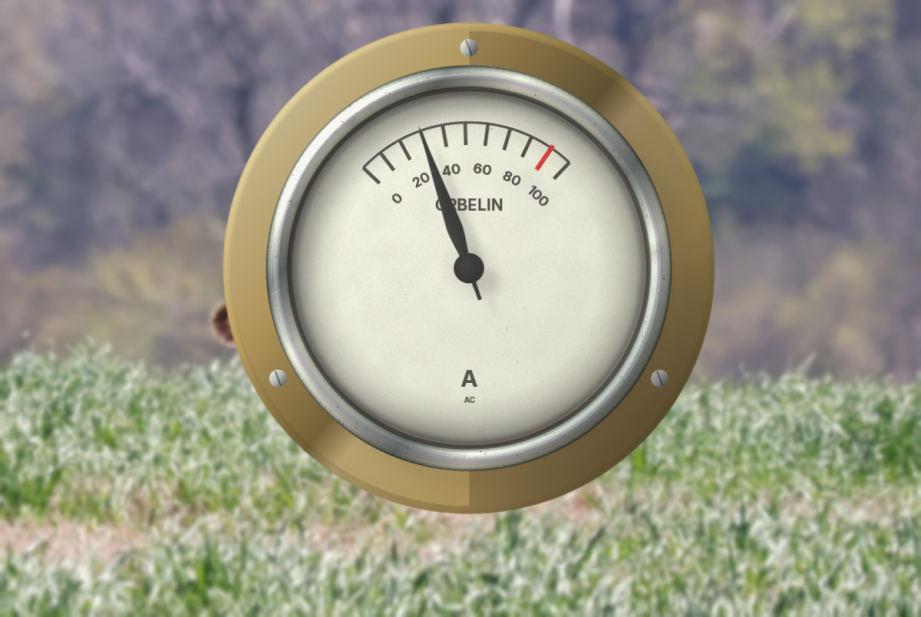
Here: 30 A
